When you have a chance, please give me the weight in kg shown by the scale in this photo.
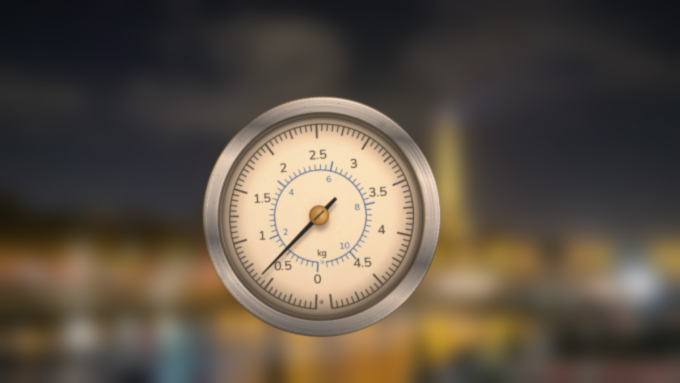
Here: 0.6 kg
